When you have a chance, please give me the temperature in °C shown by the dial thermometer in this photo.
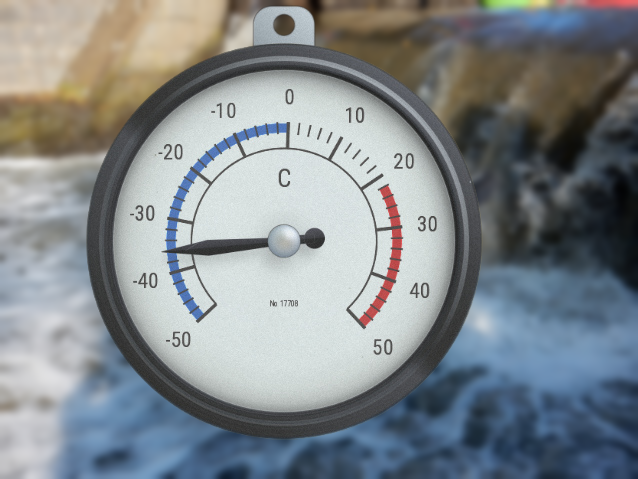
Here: -36 °C
